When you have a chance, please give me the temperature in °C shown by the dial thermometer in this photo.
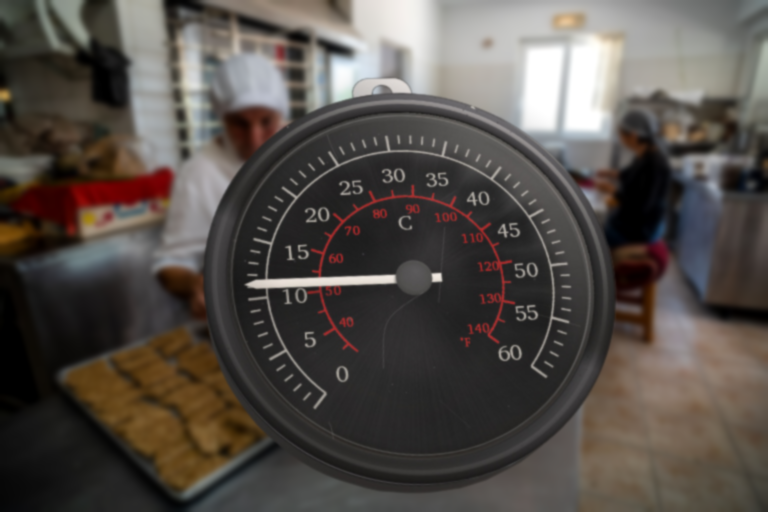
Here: 11 °C
